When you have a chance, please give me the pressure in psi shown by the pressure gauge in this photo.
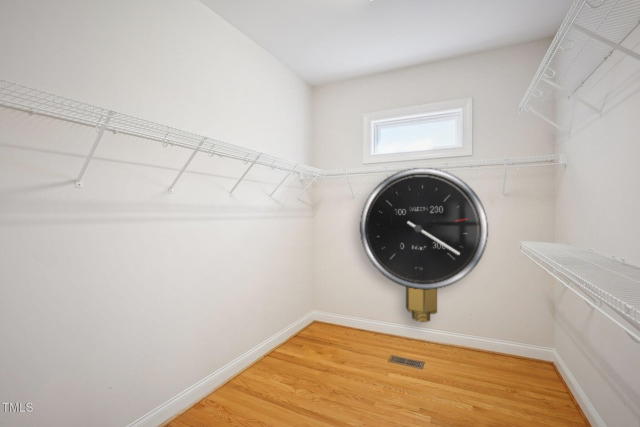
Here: 290 psi
